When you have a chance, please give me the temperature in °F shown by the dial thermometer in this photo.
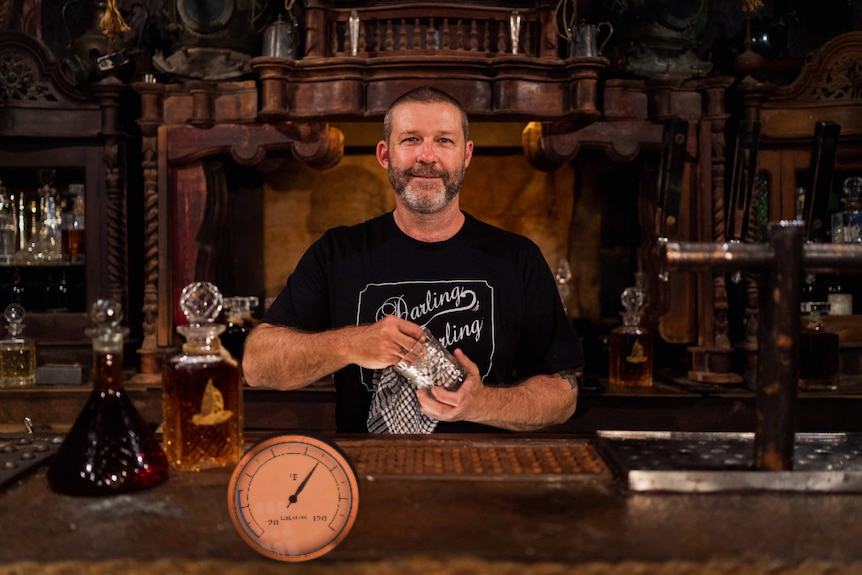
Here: 70 °F
